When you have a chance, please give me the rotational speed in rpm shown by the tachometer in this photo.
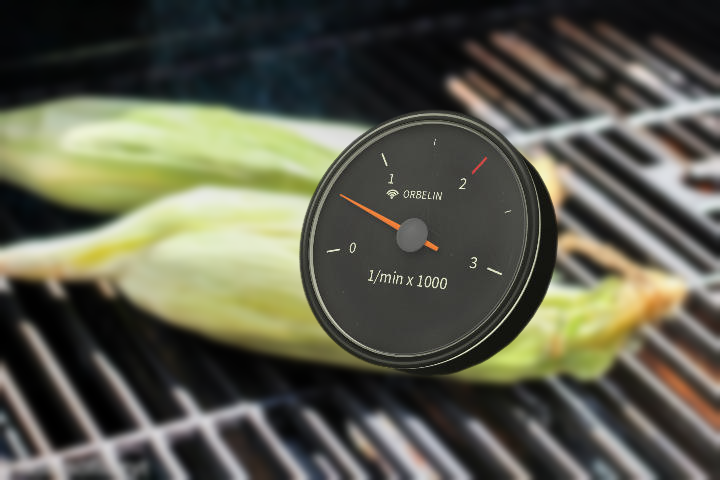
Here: 500 rpm
